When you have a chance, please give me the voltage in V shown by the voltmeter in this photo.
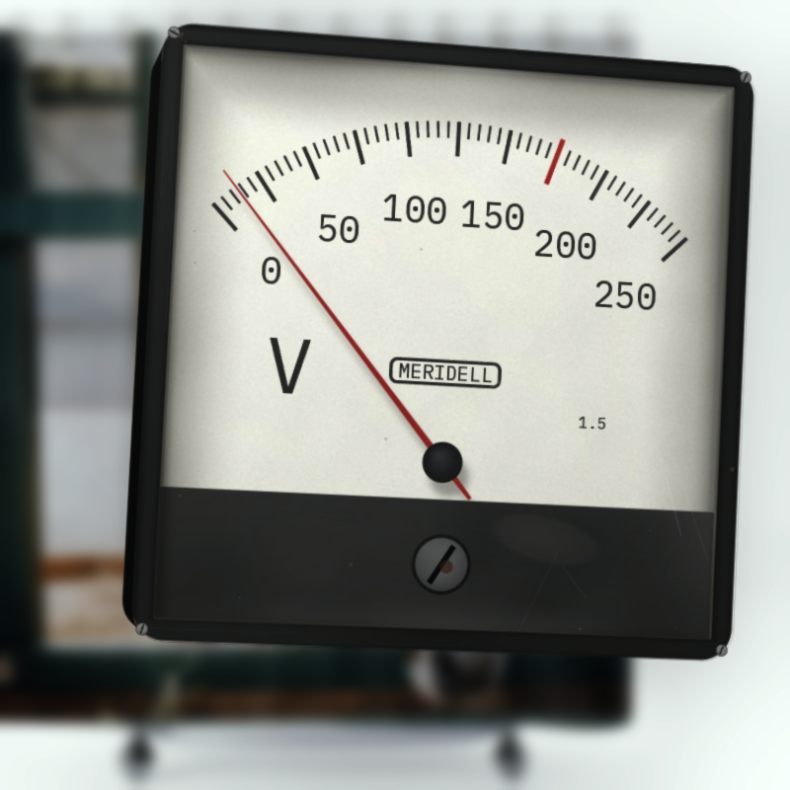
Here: 12.5 V
